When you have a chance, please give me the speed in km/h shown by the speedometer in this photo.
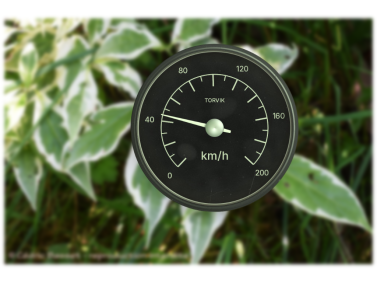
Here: 45 km/h
